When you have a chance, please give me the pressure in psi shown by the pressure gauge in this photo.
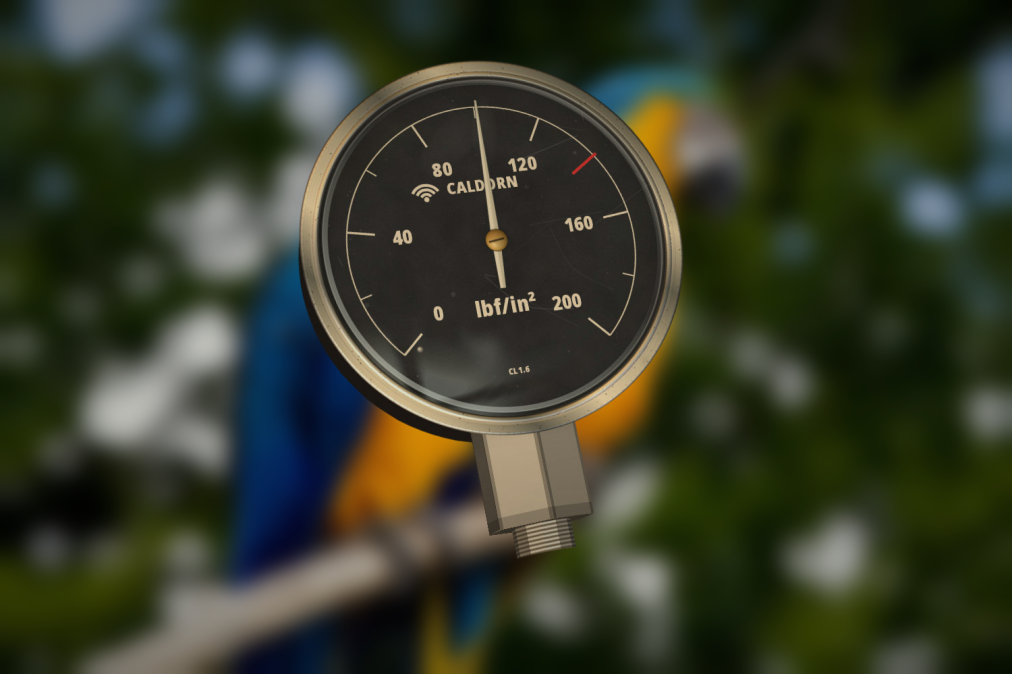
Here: 100 psi
